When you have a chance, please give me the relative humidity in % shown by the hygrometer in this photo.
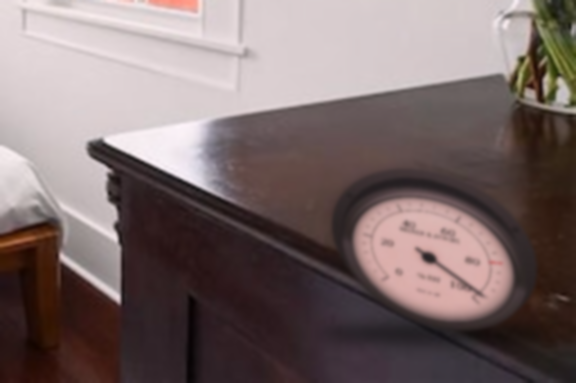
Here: 96 %
